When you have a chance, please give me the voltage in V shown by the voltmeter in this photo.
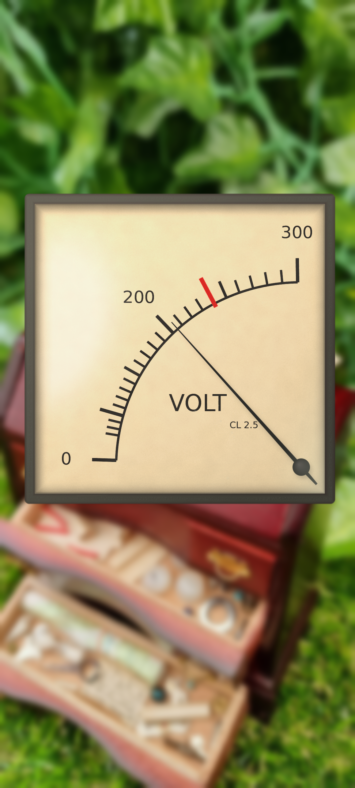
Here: 205 V
